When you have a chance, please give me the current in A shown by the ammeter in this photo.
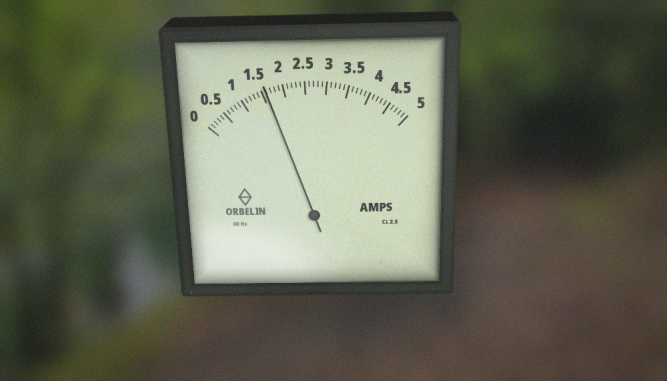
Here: 1.6 A
